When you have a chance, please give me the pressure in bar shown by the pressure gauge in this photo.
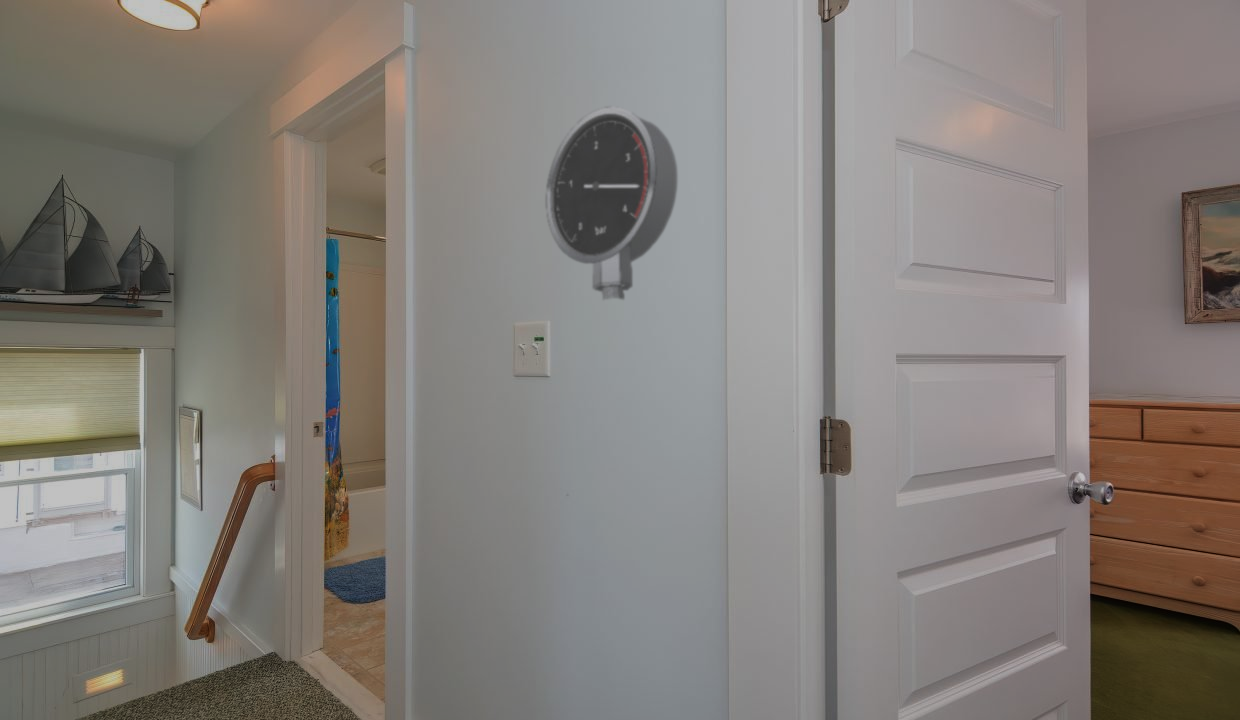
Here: 3.6 bar
